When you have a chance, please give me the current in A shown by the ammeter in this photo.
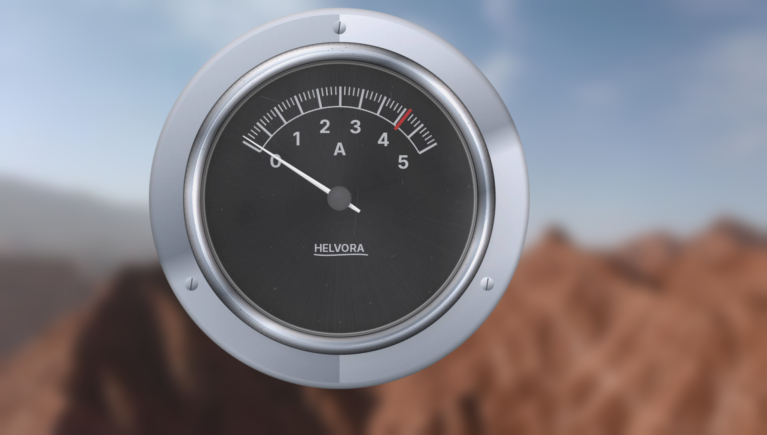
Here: 0.1 A
